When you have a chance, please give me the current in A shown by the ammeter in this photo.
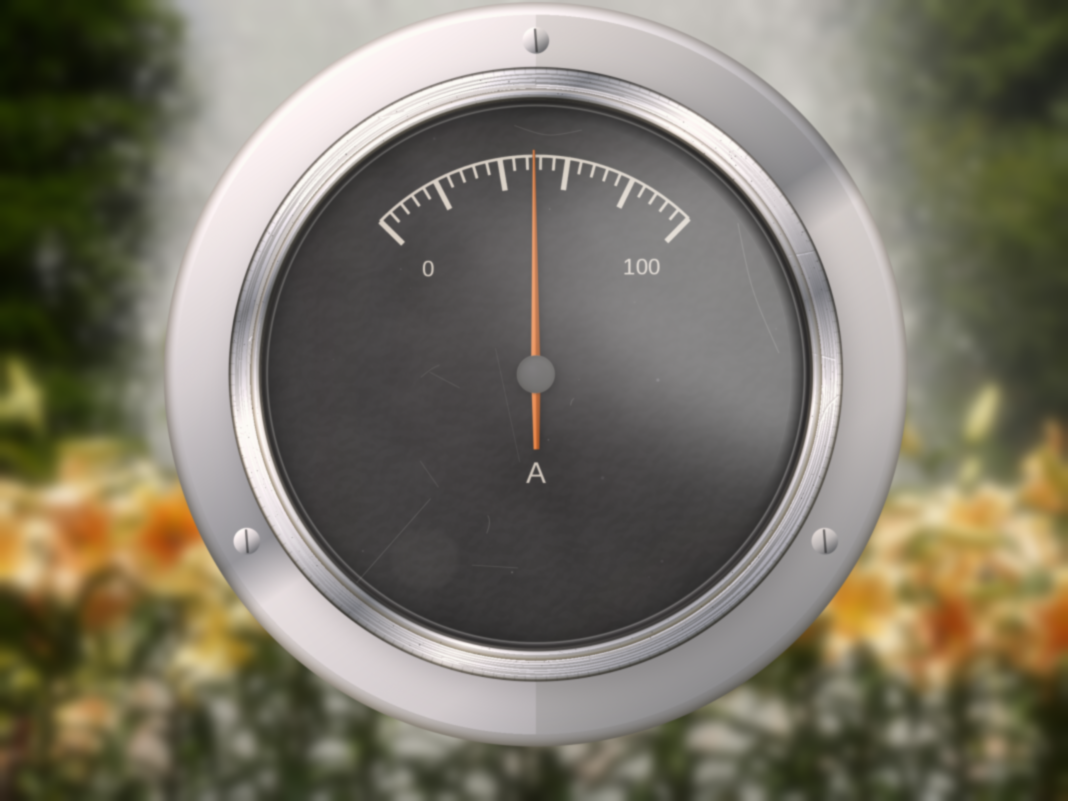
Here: 50 A
